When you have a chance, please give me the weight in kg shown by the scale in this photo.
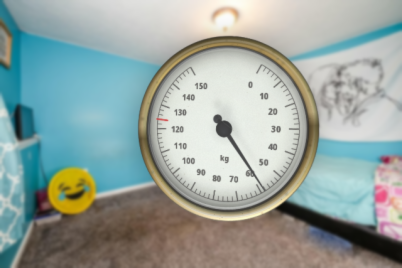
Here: 58 kg
